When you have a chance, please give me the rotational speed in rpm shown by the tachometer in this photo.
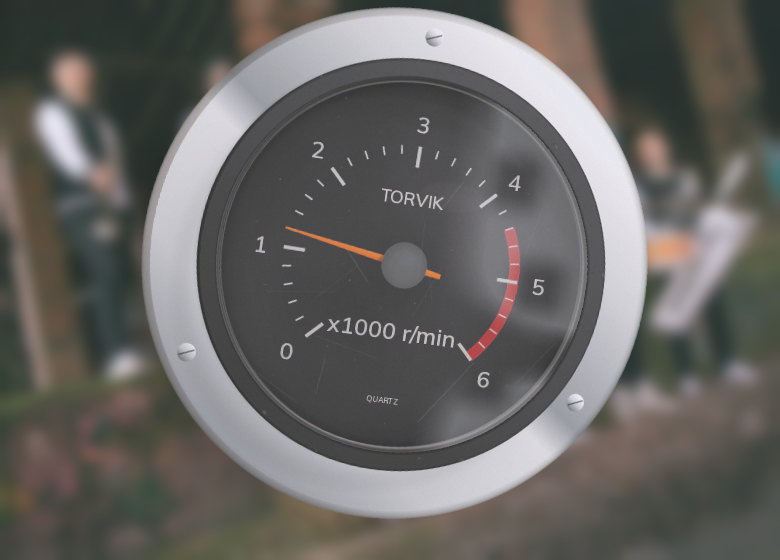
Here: 1200 rpm
